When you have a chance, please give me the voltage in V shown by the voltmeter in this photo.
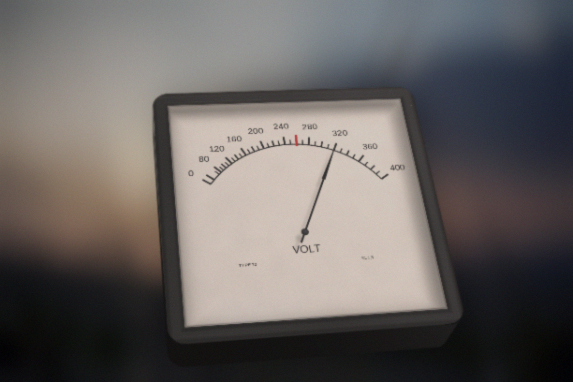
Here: 320 V
